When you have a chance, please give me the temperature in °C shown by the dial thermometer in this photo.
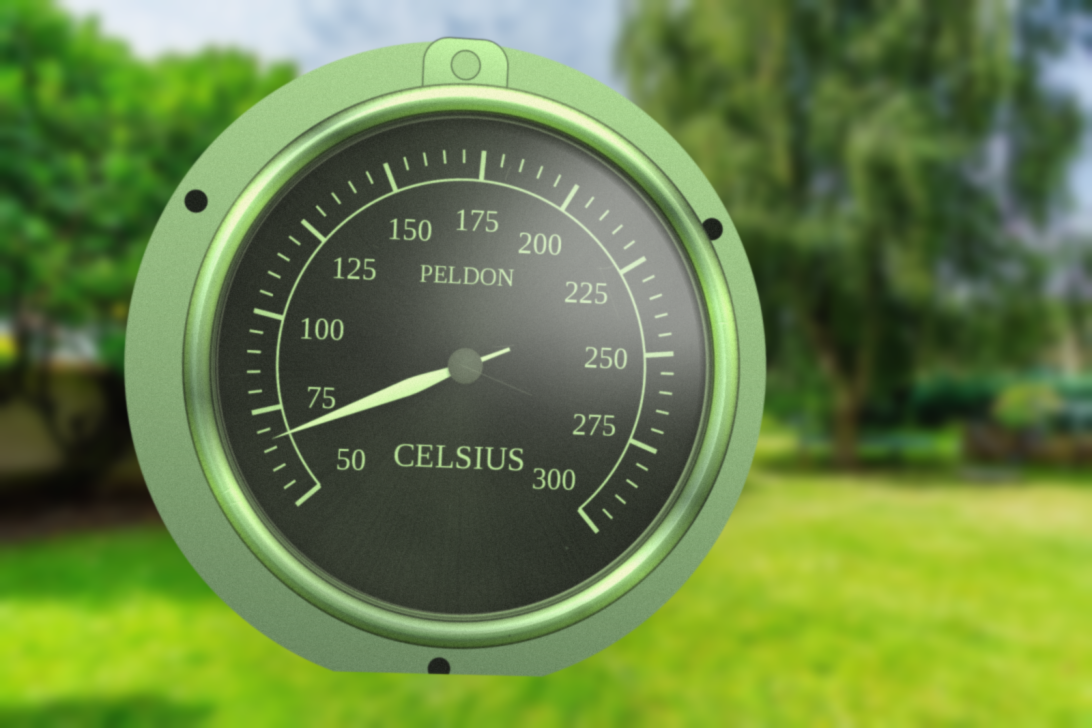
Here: 67.5 °C
